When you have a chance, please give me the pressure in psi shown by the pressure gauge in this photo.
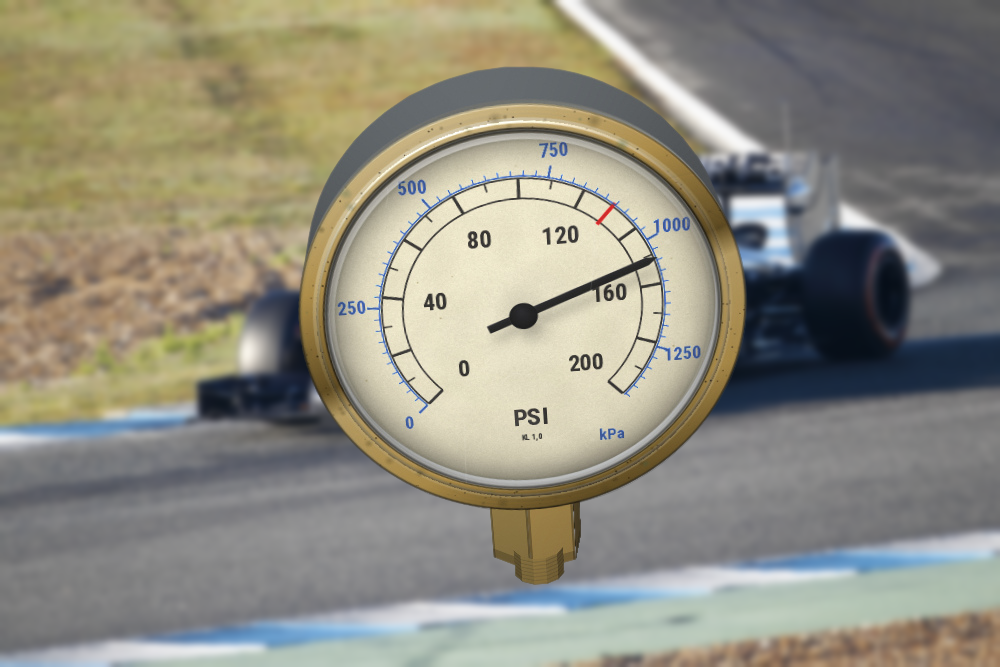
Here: 150 psi
